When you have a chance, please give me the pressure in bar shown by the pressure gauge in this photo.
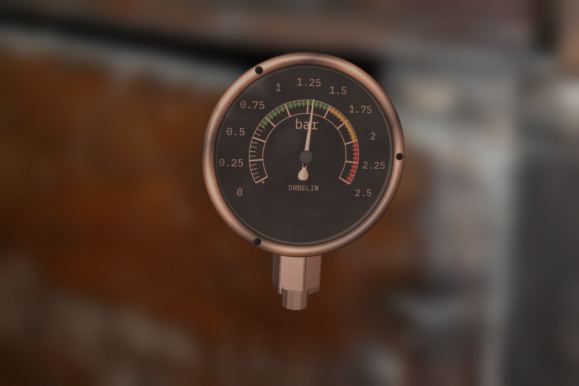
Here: 1.3 bar
